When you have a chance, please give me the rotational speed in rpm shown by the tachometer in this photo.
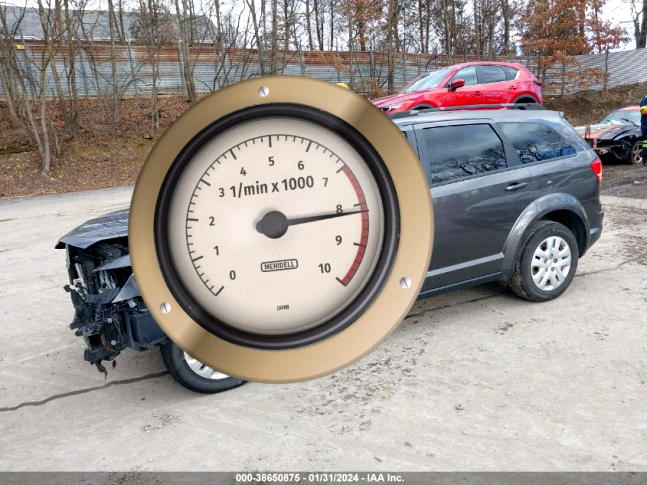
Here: 8200 rpm
